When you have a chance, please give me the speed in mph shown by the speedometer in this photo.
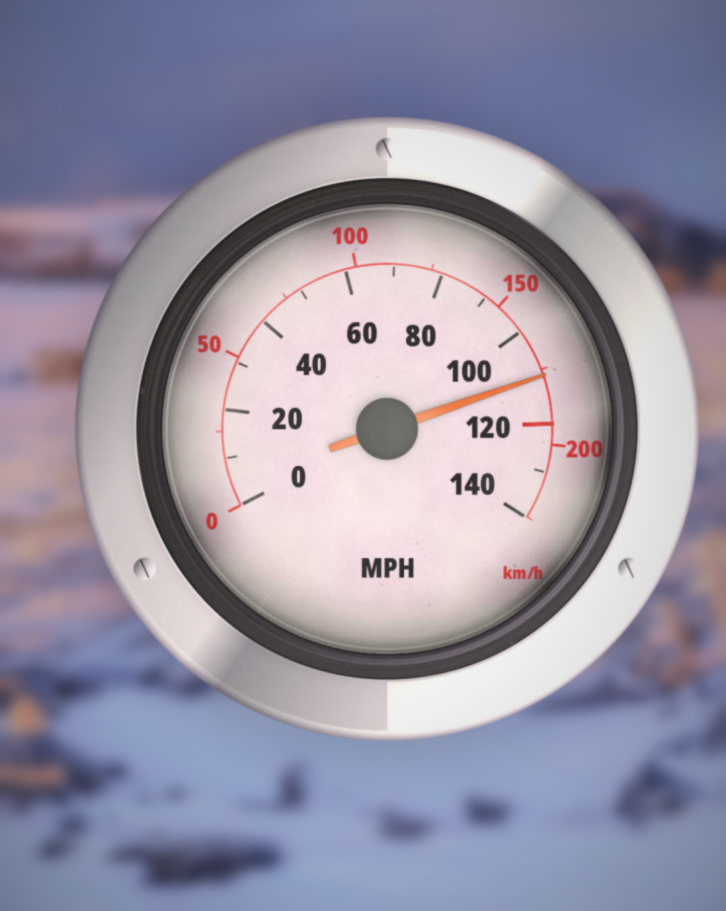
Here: 110 mph
